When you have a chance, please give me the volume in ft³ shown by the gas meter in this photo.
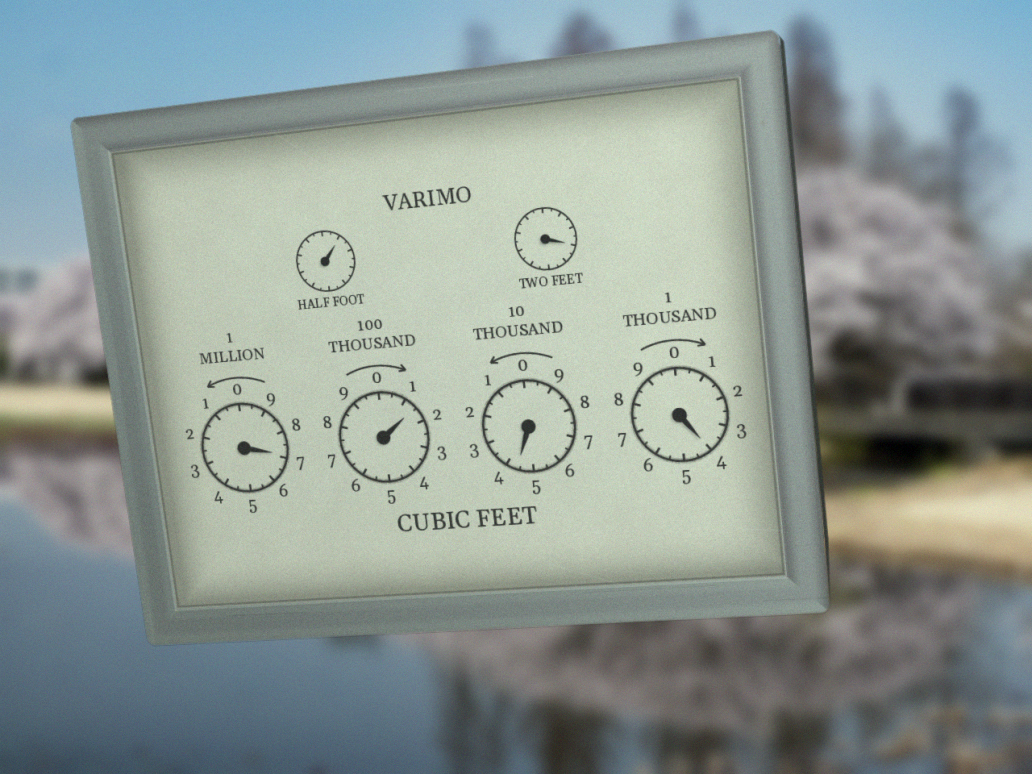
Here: 714400 ft³
